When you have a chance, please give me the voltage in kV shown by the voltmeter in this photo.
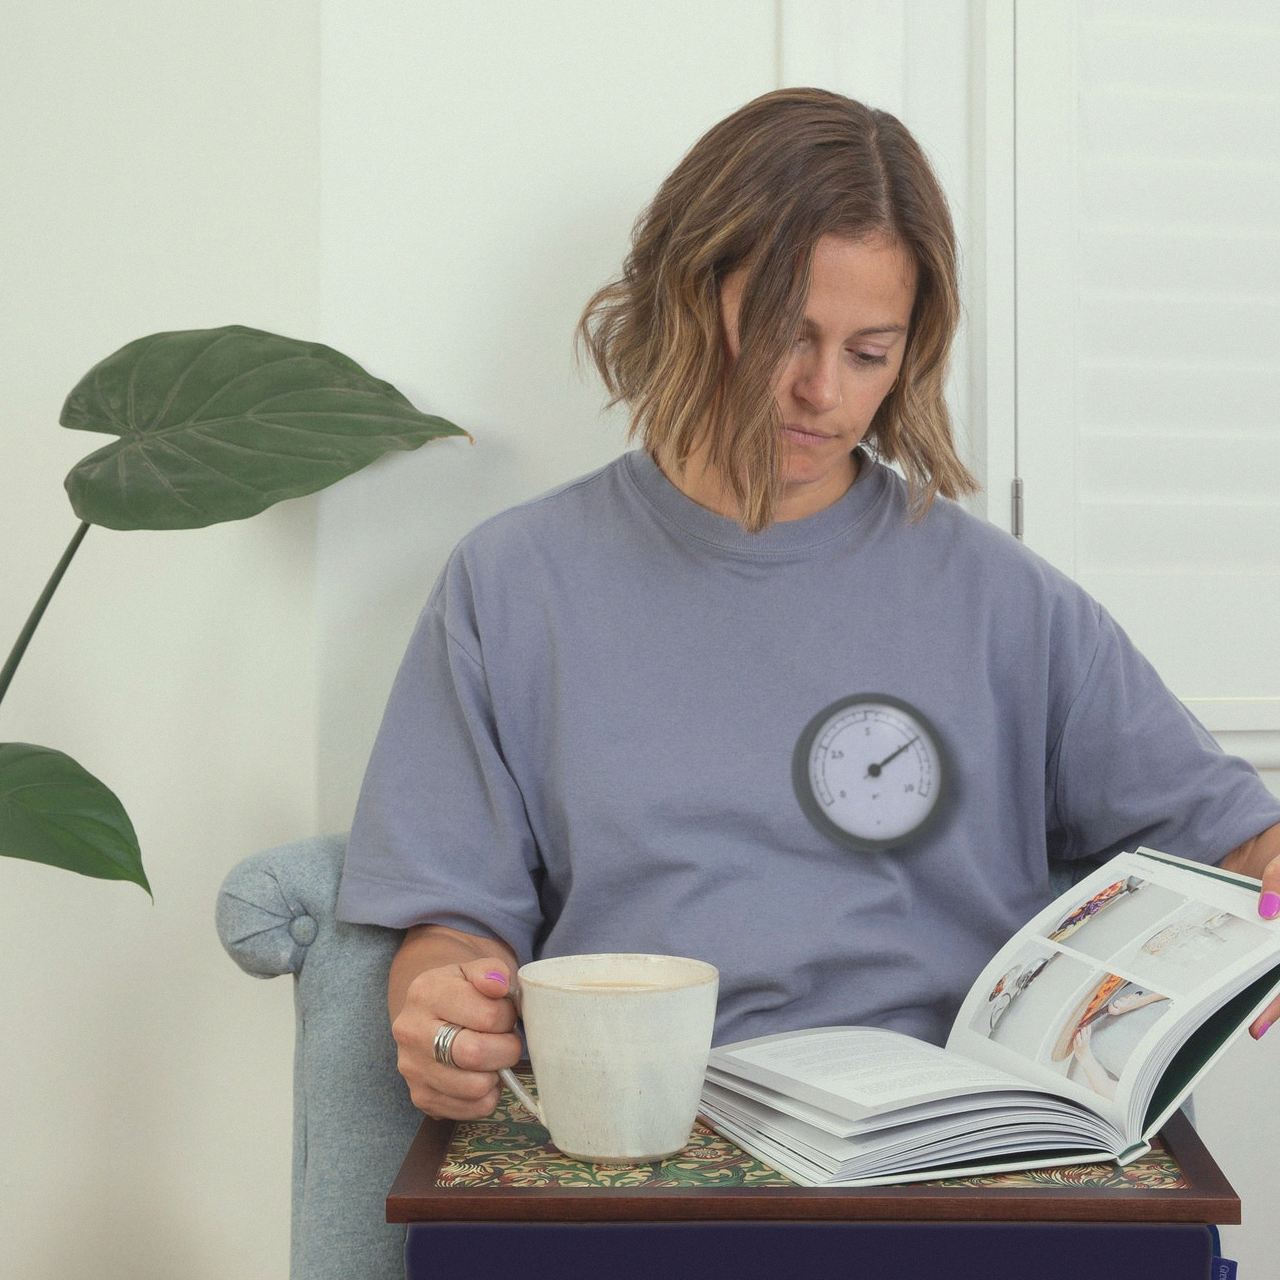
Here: 7.5 kV
